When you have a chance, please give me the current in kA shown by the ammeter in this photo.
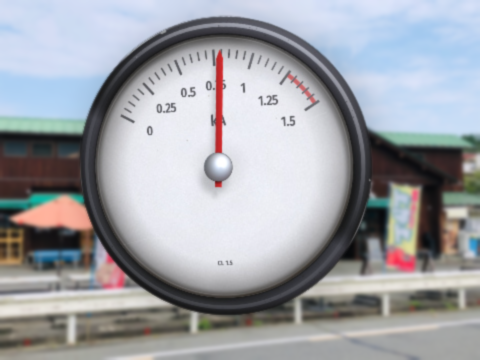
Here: 0.8 kA
